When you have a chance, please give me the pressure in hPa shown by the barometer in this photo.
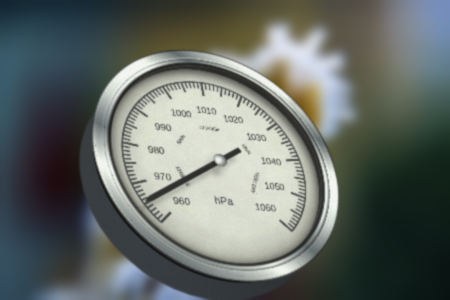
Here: 965 hPa
